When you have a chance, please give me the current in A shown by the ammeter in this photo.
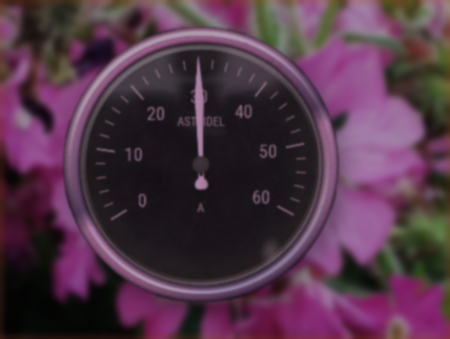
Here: 30 A
